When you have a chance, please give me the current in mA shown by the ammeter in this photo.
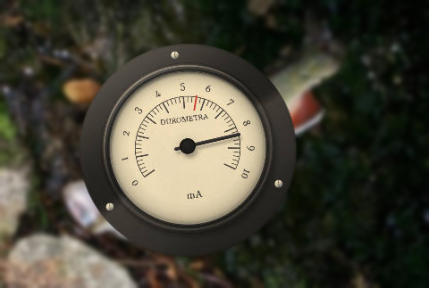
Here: 8.4 mA
